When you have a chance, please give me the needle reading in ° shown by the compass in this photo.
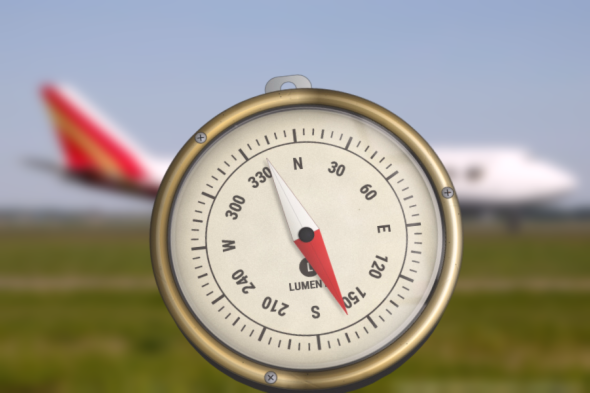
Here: 160 °
